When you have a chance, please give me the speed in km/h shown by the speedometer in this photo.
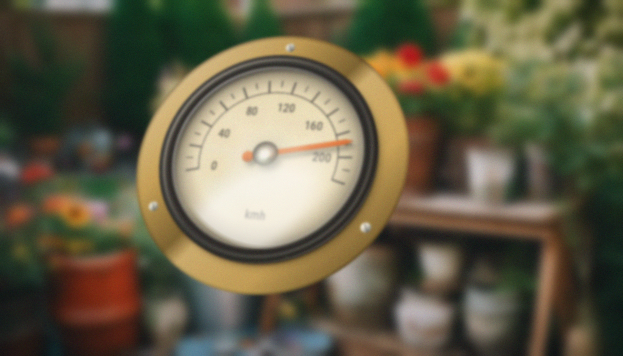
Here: 190 km/h
